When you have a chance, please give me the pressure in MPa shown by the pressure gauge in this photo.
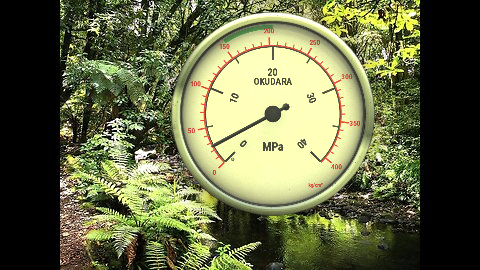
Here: 2.5 MPa
